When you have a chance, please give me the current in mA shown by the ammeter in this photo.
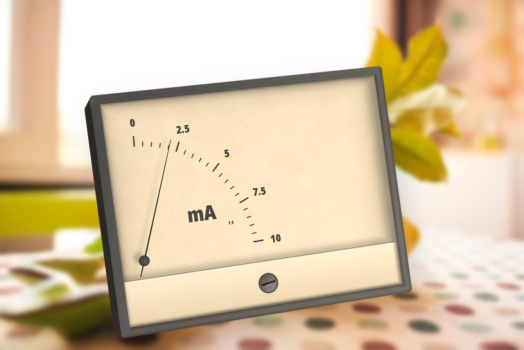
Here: 2 mA
